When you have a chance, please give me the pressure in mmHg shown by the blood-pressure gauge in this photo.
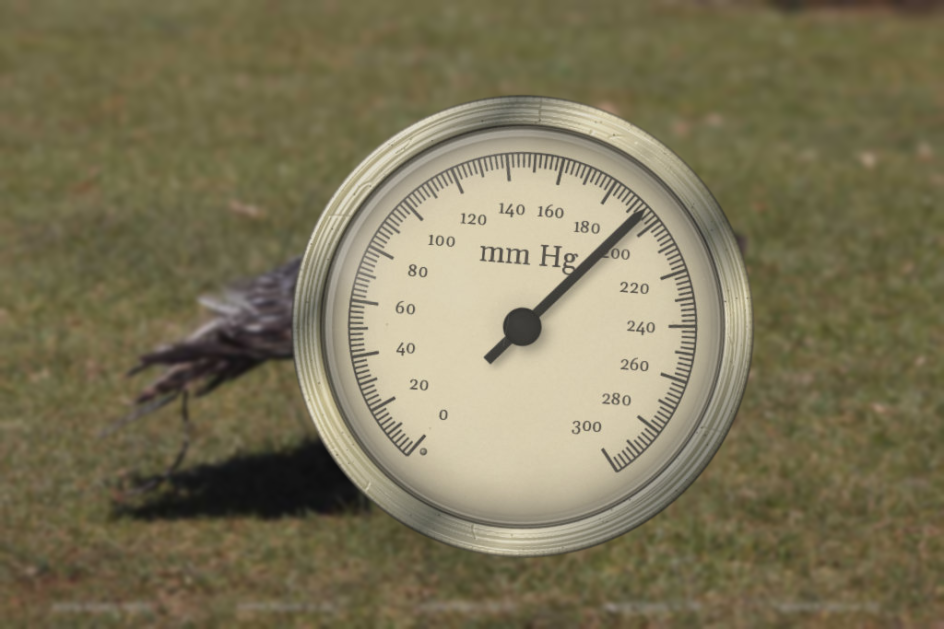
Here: 194 mmHg
